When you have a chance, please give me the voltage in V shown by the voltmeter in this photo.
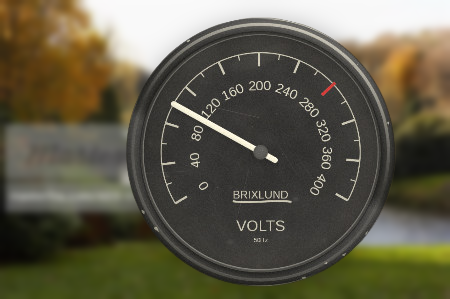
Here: 100 V
